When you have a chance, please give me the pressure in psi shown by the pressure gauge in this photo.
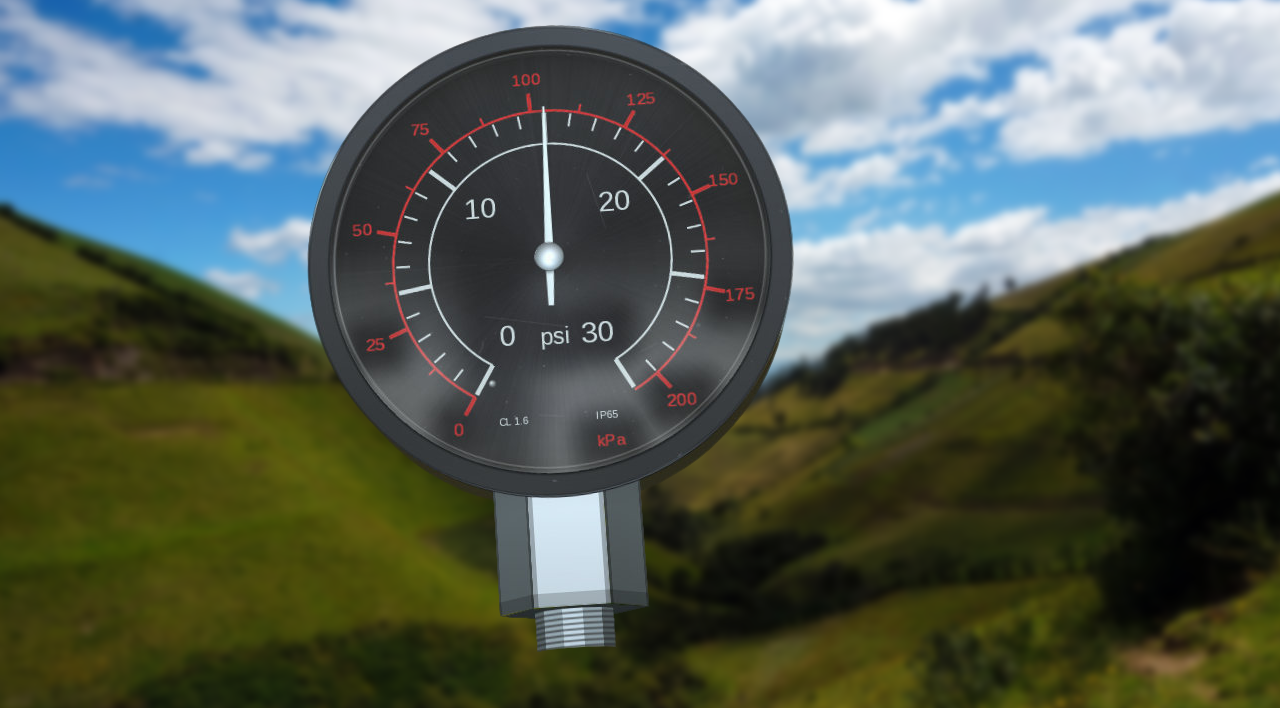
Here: 15 psi
